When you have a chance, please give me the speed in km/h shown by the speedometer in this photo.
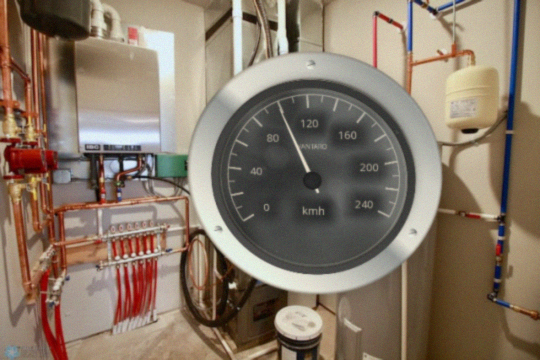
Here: 100 km/h
